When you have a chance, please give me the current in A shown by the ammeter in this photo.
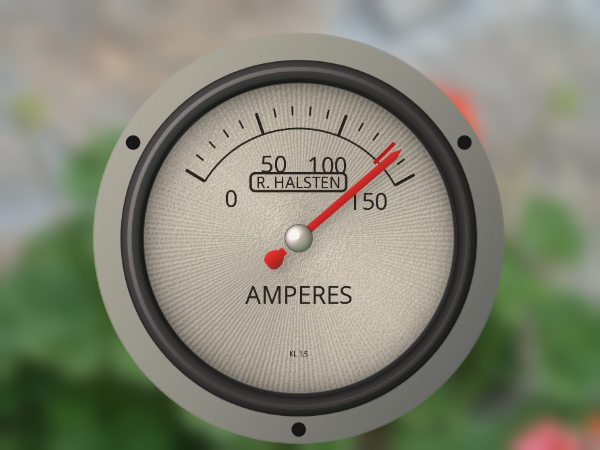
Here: 135 A
